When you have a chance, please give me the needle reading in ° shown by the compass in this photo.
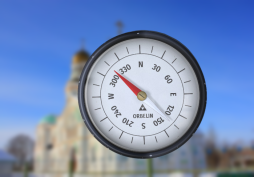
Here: 315 °
